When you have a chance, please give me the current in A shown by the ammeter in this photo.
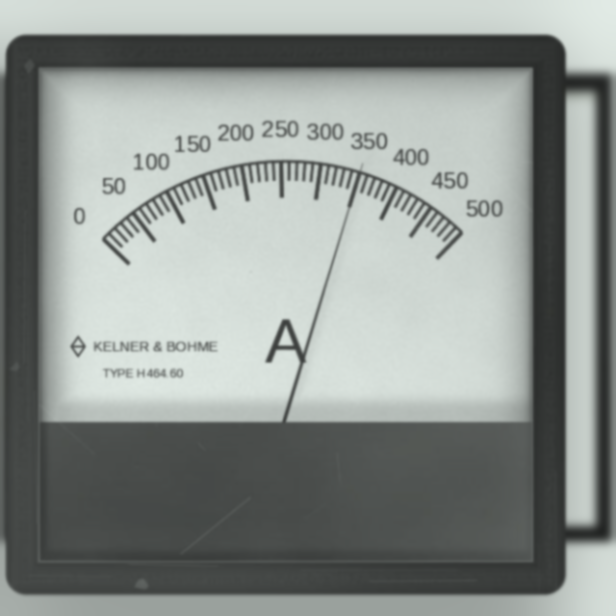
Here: 350 A
